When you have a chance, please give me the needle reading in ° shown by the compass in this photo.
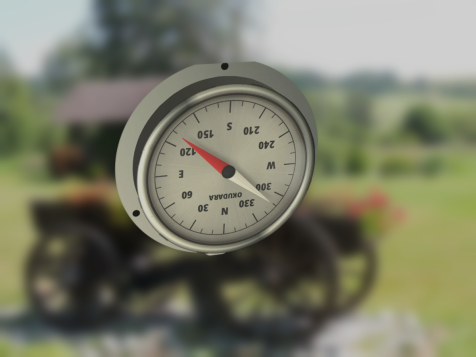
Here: 130 °
